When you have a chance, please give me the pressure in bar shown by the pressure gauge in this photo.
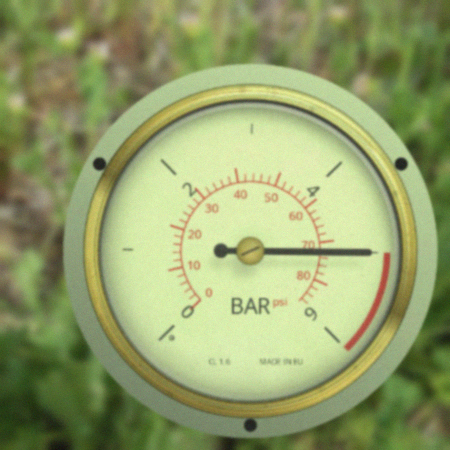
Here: 5 bar
